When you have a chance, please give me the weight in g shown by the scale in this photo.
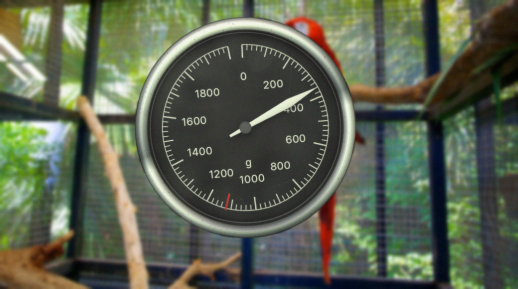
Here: 360 g
